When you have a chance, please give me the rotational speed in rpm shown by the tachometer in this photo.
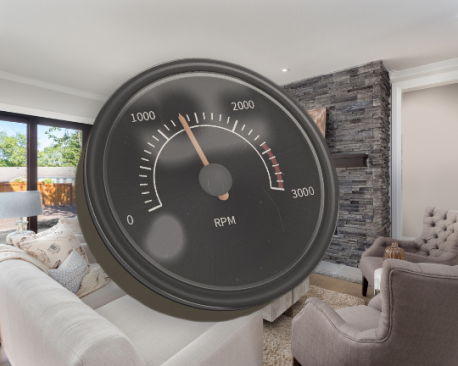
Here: 1300 rpm
